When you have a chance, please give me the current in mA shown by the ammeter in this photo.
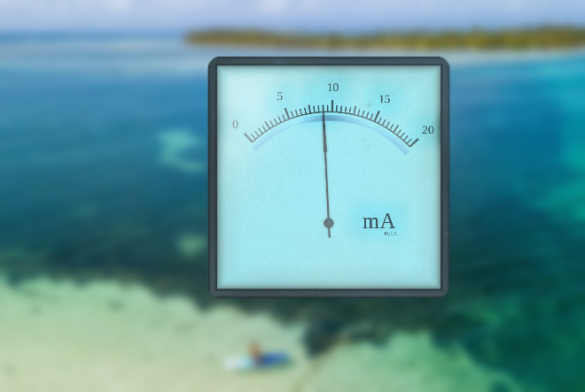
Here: 9 mA
